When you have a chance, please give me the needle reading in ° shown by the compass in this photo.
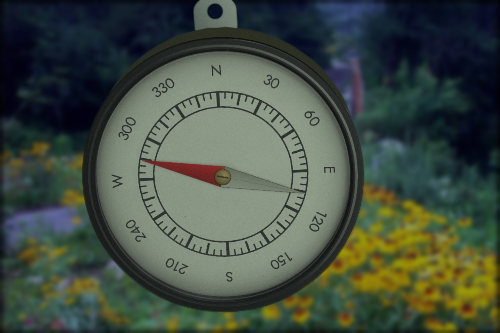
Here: 285 °
